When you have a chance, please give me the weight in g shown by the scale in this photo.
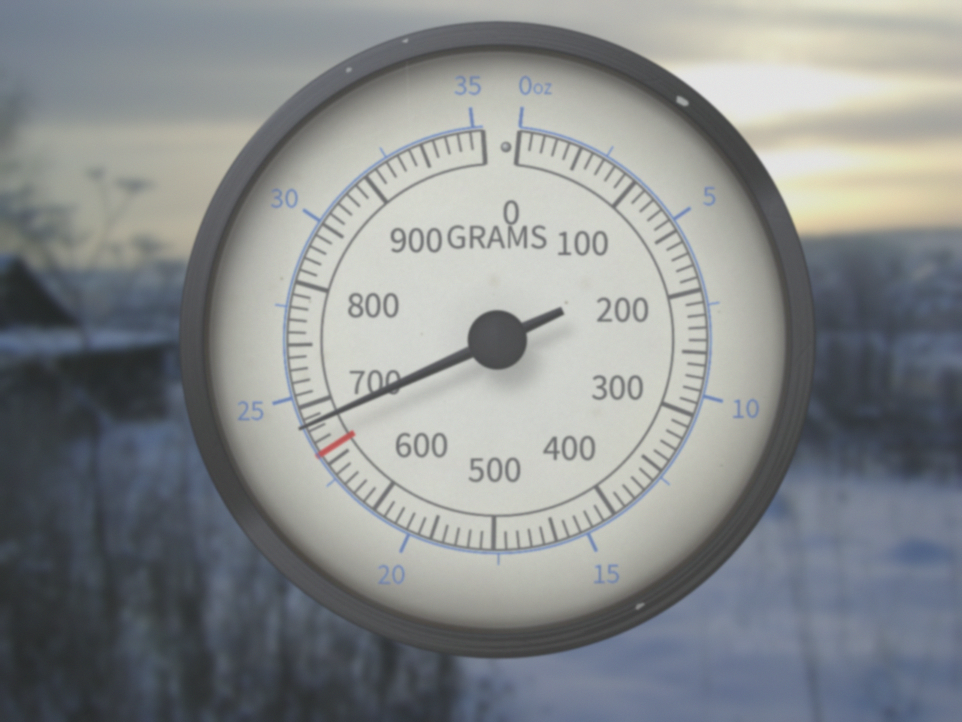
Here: 685 g
